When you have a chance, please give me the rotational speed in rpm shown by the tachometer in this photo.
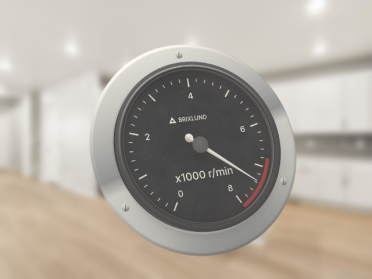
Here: 7400 rpm
